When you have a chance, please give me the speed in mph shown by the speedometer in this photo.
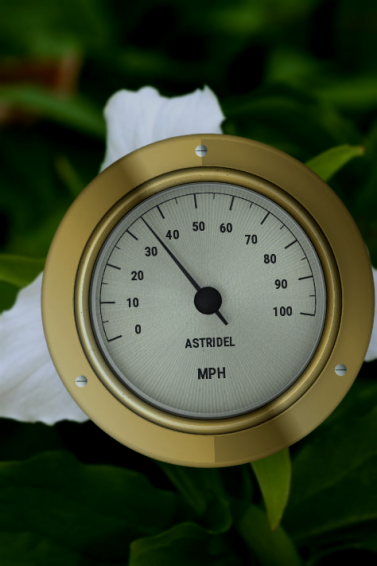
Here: 35 mph
